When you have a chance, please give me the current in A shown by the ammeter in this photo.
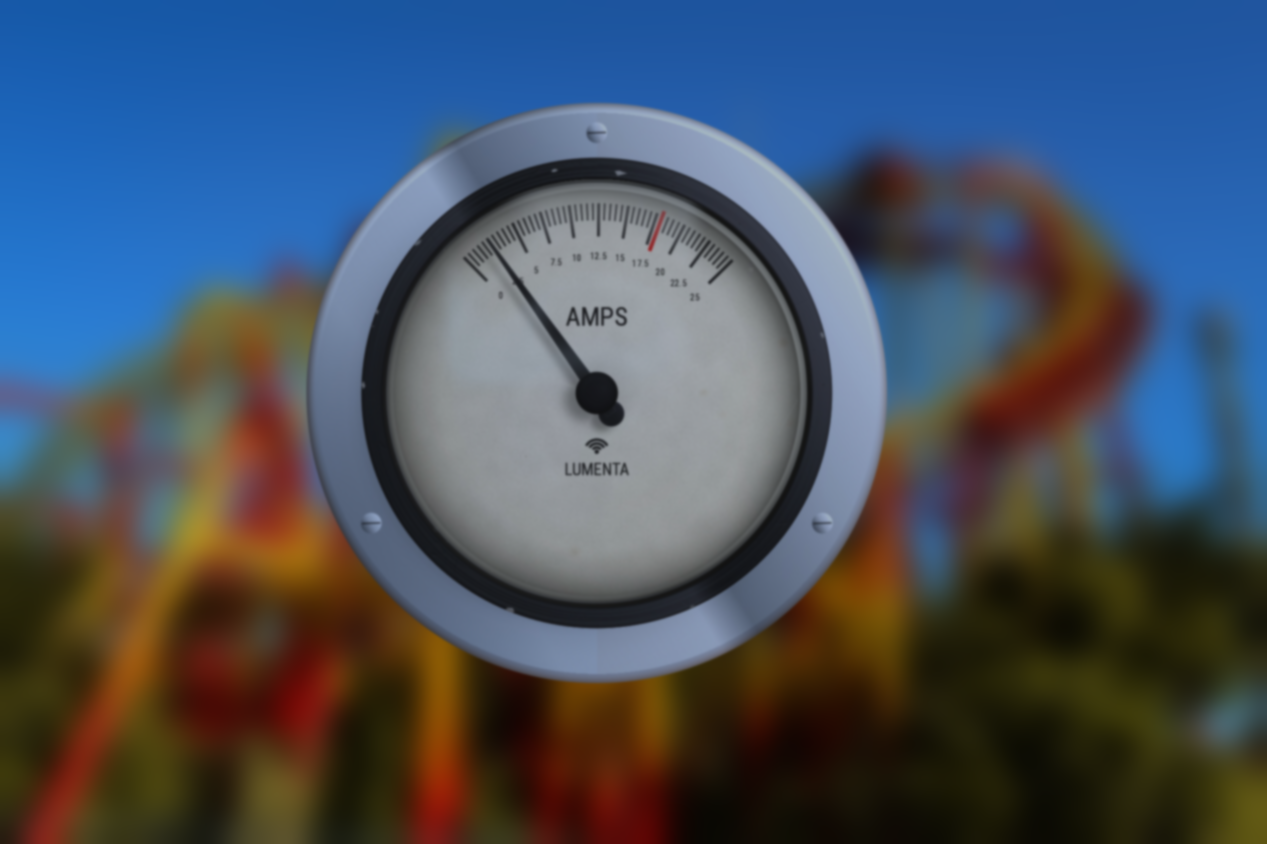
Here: 2.5 A
